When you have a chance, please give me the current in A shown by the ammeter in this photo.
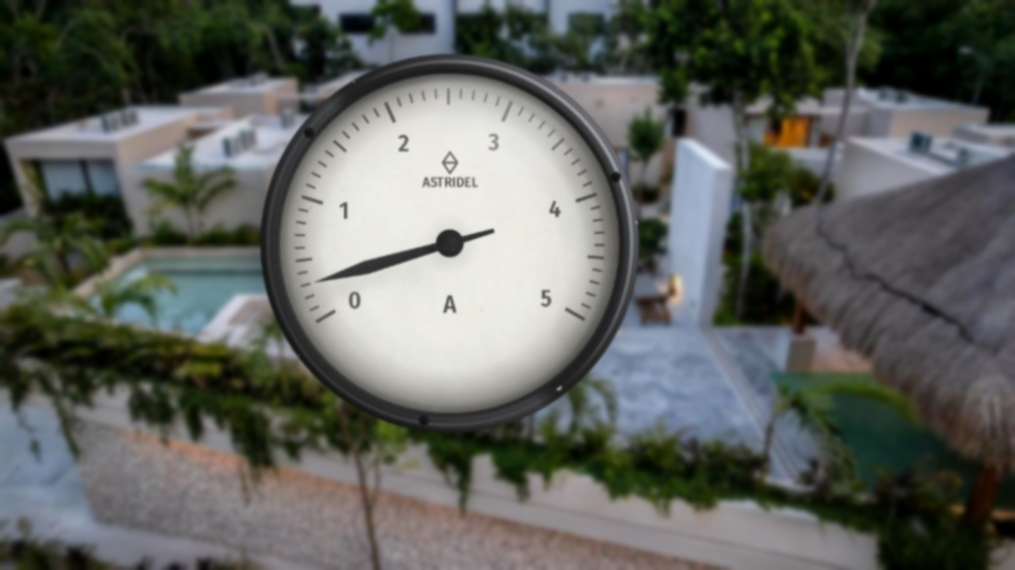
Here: 0.3 A
